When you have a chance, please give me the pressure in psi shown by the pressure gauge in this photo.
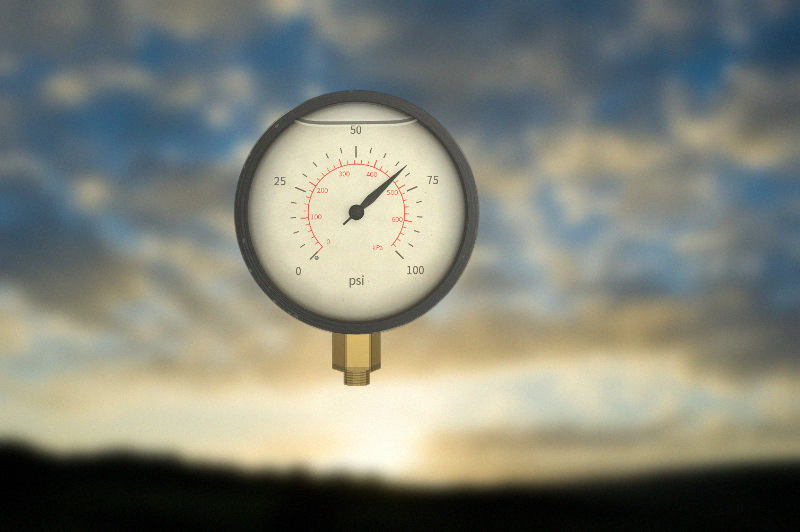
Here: 67.5 psi
